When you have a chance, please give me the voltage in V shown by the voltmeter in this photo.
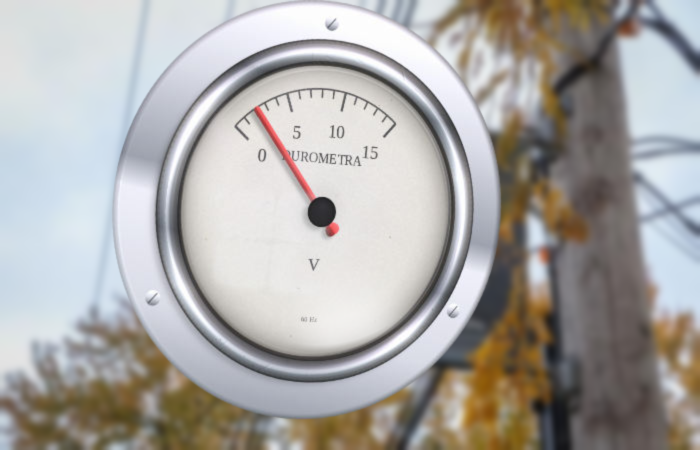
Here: 2 V
